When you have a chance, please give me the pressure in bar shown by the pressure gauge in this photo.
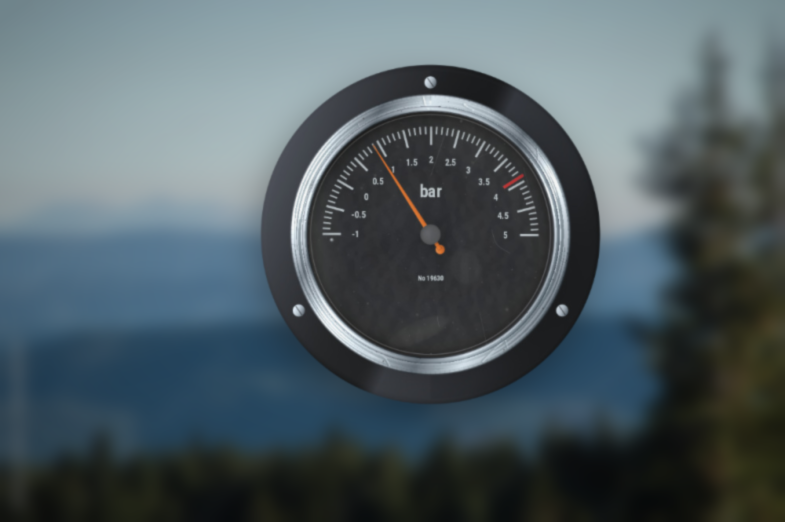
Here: 0.9 bar
